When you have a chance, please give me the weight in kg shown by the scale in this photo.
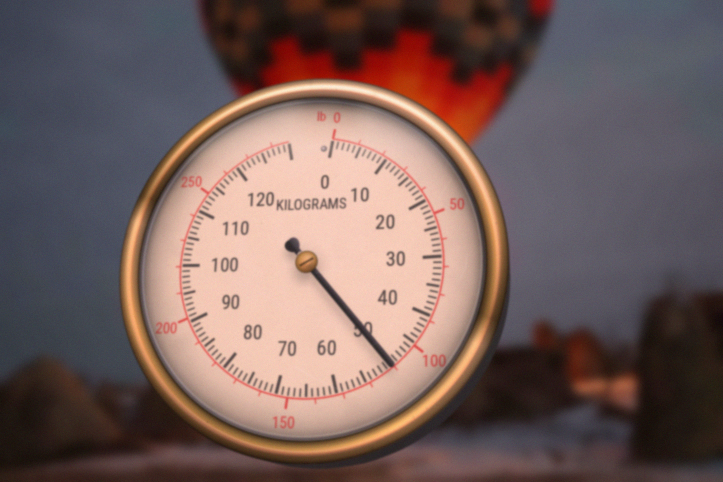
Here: 50 kg
